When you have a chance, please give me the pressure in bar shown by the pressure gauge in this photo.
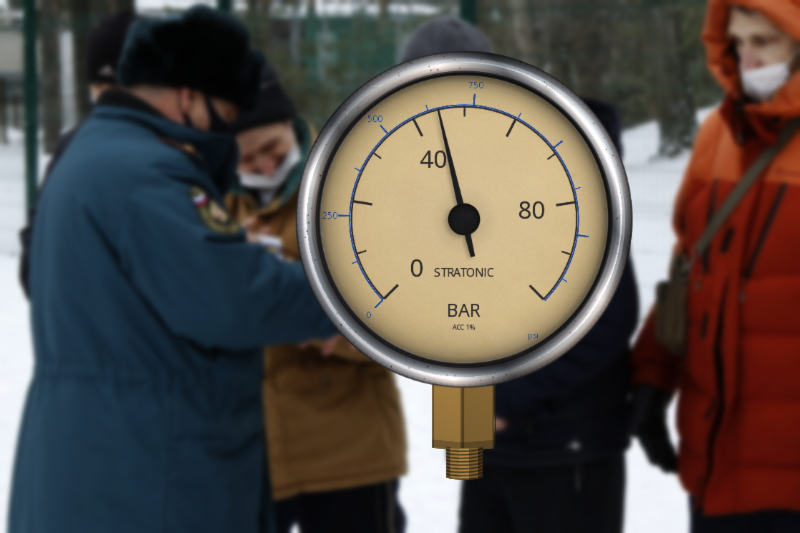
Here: 45 bar
